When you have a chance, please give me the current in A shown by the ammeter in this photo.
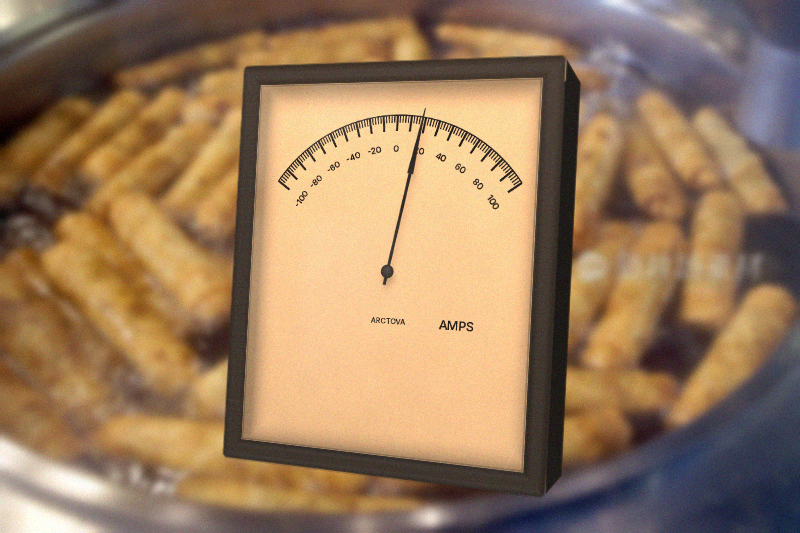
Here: 20 A
